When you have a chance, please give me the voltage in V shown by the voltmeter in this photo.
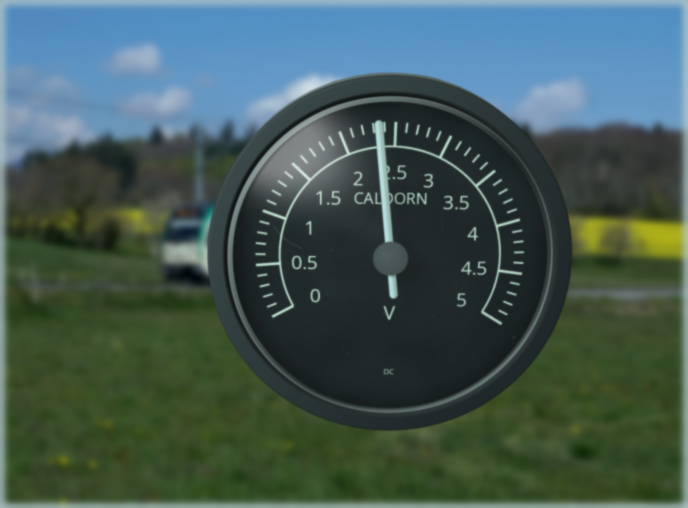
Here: 2.35 V
